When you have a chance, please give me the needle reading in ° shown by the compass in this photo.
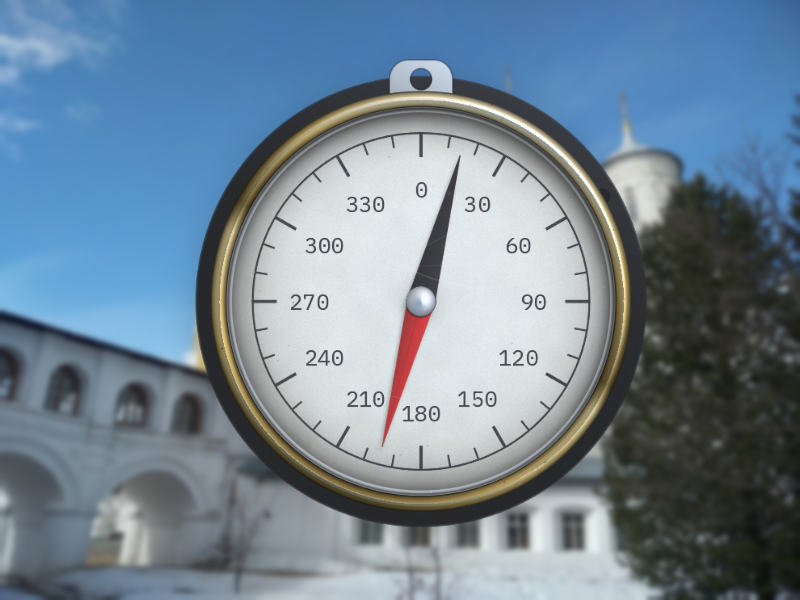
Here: 195 °
